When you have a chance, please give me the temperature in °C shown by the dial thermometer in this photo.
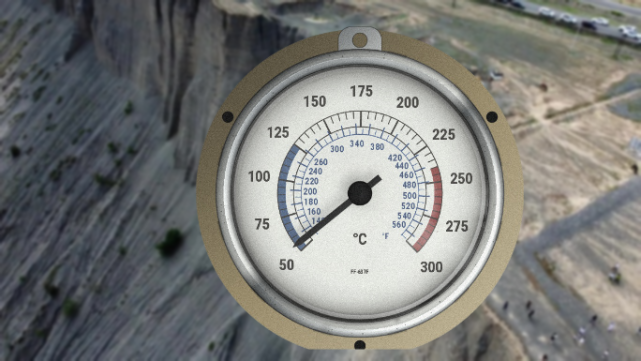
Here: 55 °C
